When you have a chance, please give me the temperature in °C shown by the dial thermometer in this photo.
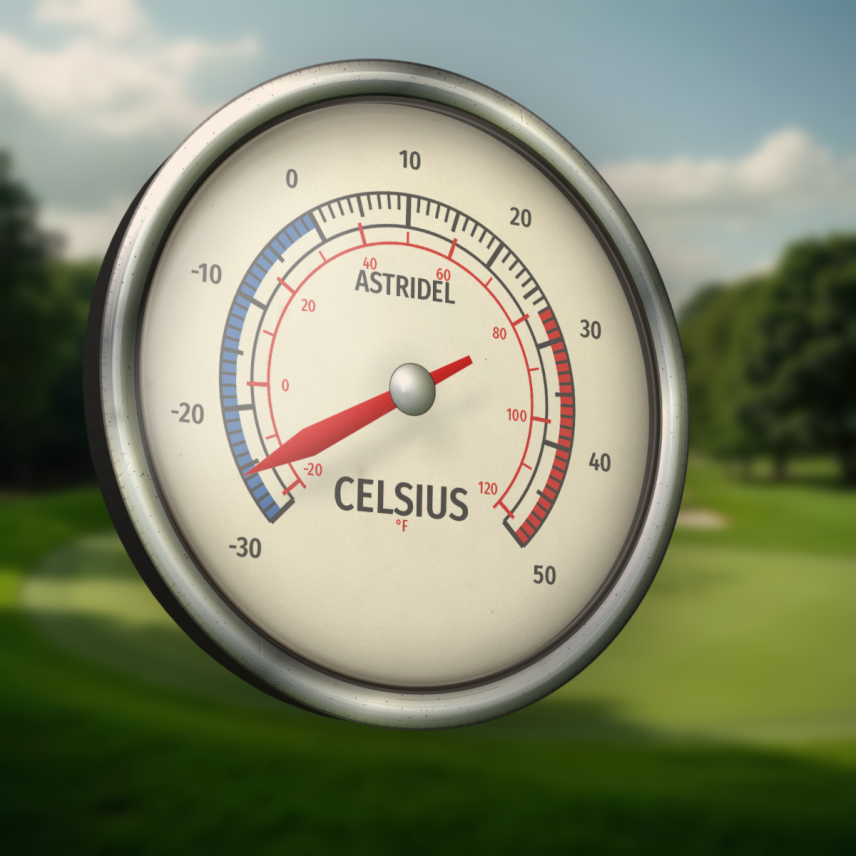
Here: -25.5 °C
